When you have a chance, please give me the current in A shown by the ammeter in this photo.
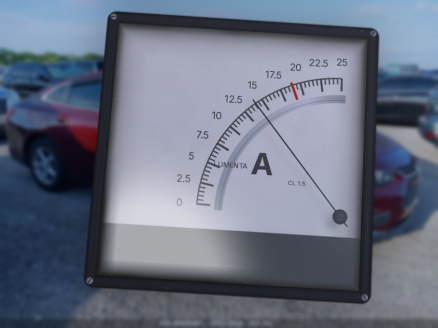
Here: 14 A
